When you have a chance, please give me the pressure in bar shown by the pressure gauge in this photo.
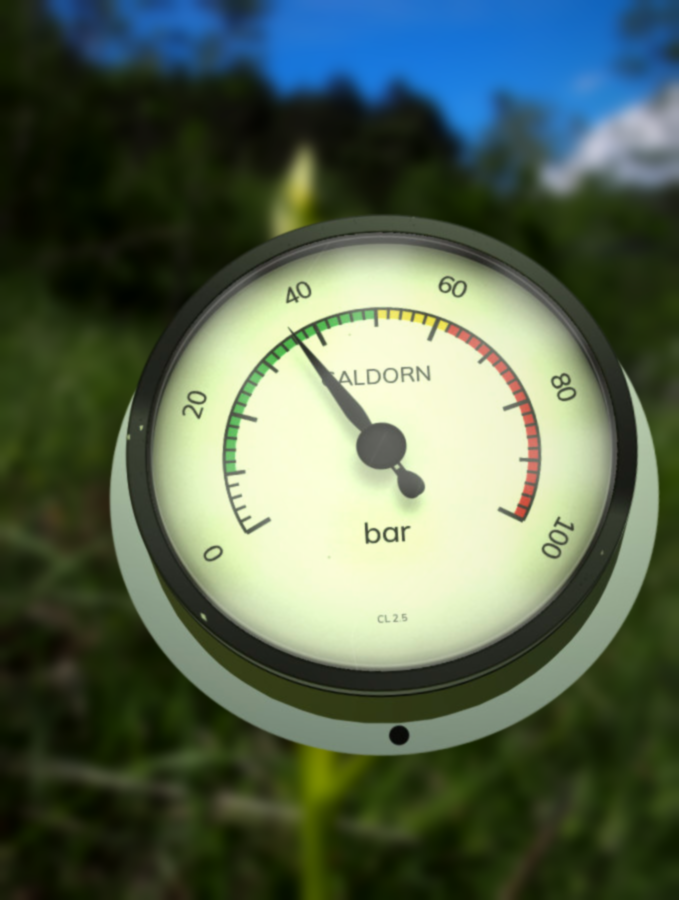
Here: 36 bar
